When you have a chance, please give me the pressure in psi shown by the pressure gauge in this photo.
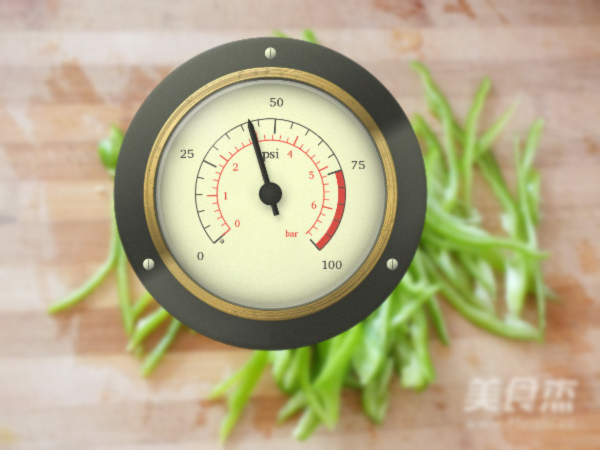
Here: 42.5 psi
